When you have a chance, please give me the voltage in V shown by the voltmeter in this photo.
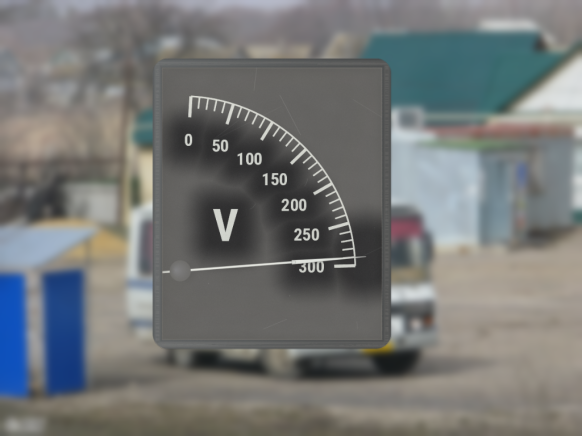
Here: 290 V
